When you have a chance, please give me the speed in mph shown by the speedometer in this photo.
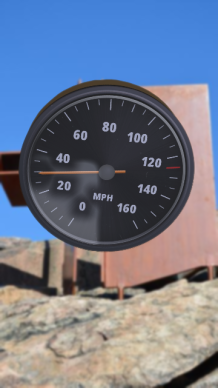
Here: 30 mph
